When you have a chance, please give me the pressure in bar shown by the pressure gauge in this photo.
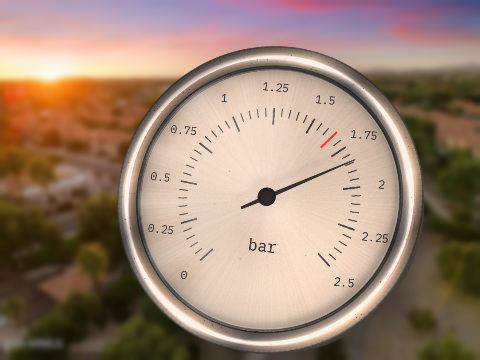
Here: 1.85 bar
